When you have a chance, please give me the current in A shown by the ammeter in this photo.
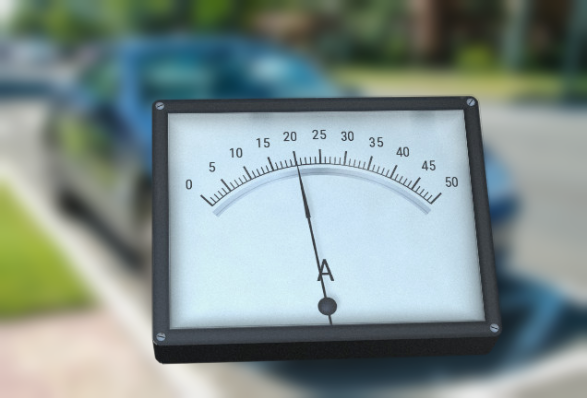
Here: 20 A
